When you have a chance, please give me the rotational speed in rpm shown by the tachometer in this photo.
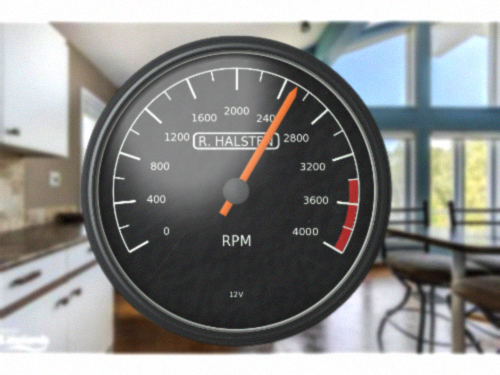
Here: 2500 rpm
